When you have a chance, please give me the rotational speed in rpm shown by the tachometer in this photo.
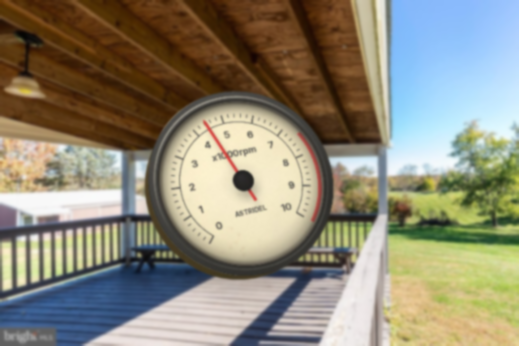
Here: 4400 rpm
